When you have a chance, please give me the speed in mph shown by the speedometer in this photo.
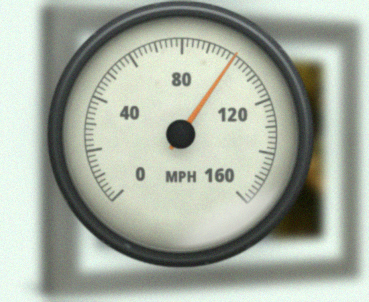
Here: 100 mph
